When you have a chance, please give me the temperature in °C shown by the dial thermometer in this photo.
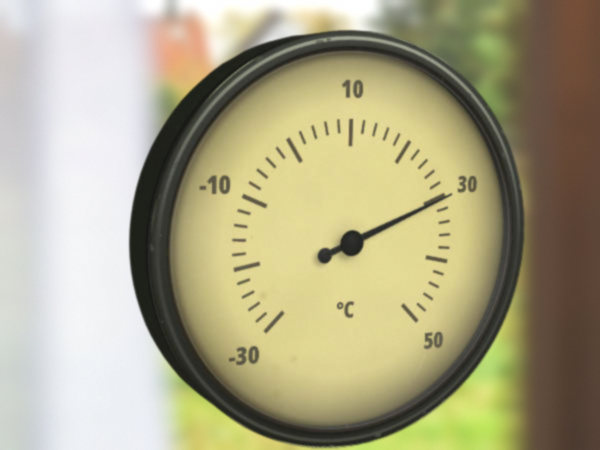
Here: 30 °C
